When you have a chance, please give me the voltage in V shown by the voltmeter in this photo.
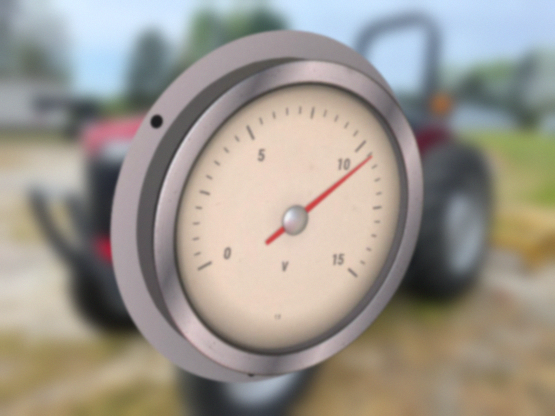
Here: 10.5 V
